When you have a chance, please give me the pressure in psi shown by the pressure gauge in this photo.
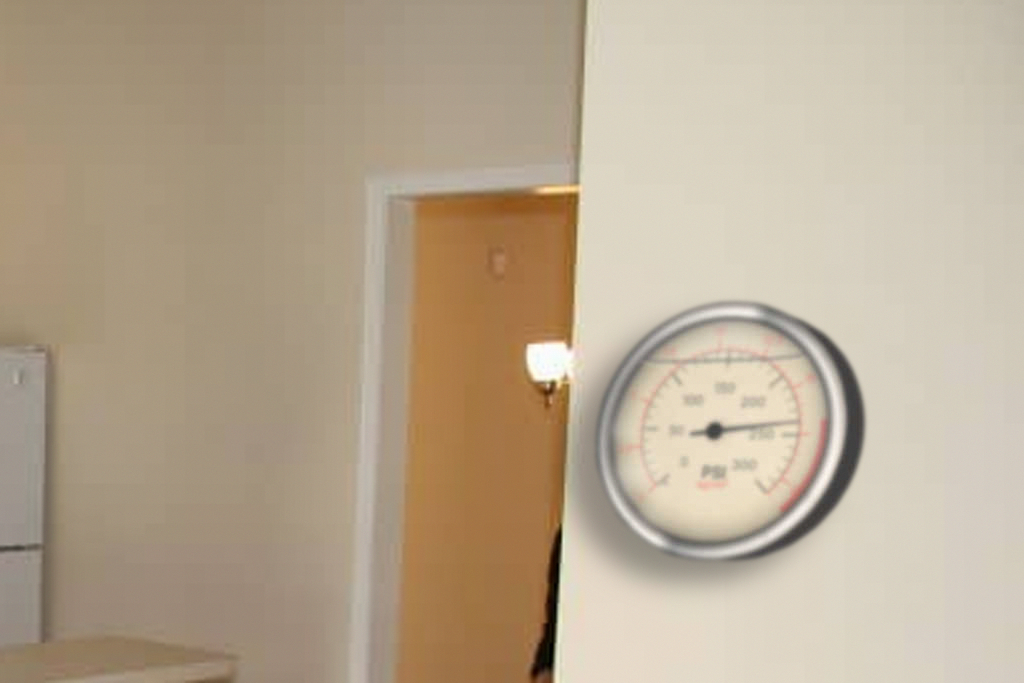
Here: 240 psi
